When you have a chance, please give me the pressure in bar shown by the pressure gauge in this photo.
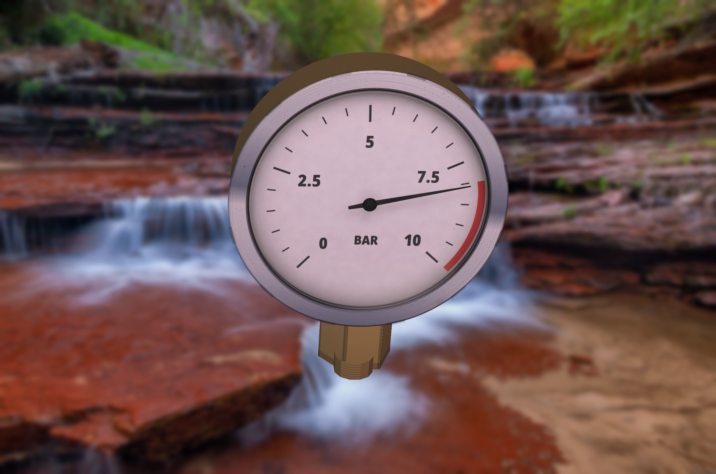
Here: 8 bar
